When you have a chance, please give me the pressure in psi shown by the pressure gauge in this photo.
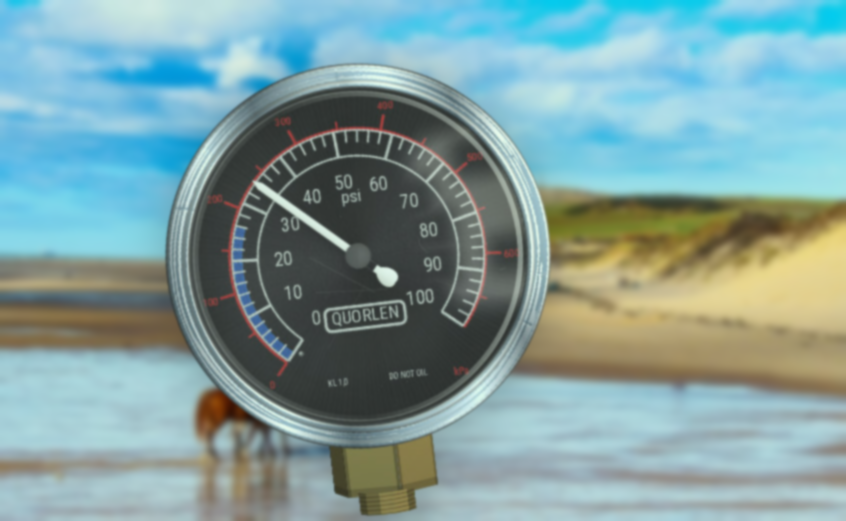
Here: 34 psi
